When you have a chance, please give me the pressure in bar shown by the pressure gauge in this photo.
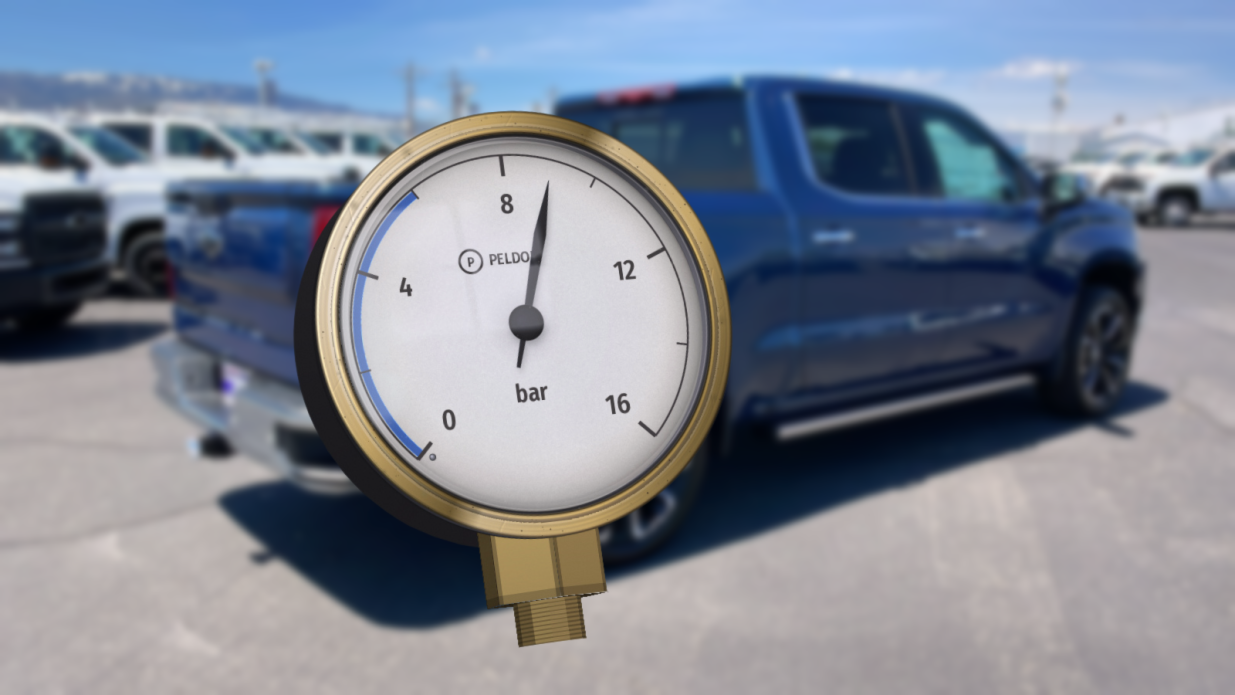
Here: 9 bar
